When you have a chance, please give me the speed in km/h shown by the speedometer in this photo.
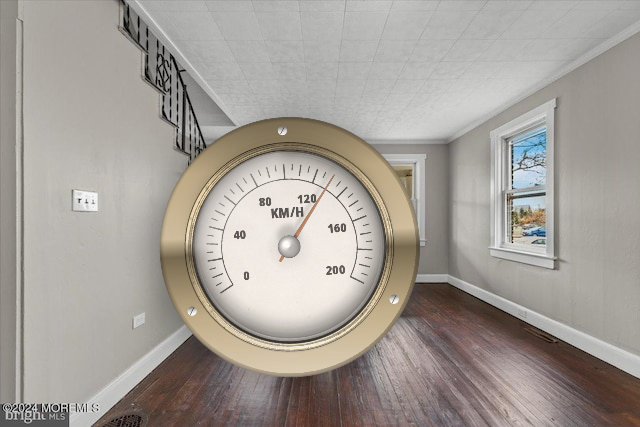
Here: 130 km/h
